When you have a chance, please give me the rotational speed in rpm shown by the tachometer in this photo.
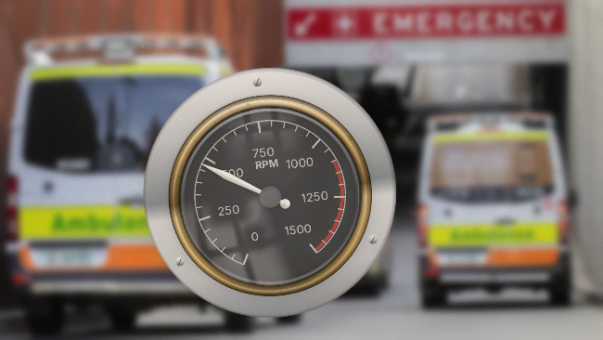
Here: 475 rpm
